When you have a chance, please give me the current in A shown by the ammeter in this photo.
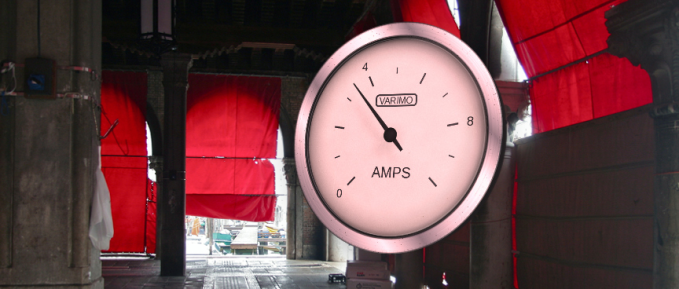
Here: 3.5 A
